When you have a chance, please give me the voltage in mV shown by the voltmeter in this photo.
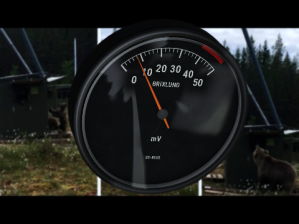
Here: 8 mV
